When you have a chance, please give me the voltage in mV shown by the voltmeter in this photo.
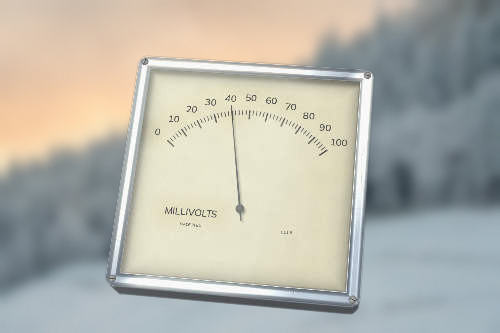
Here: 40 mV
